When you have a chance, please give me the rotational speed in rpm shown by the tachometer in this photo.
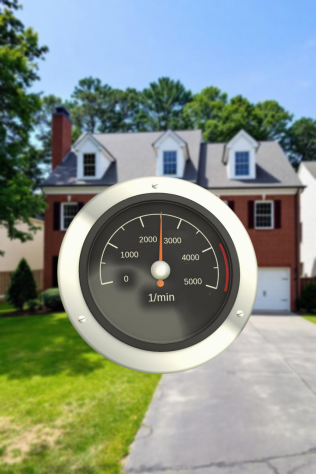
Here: 2500 rpm
